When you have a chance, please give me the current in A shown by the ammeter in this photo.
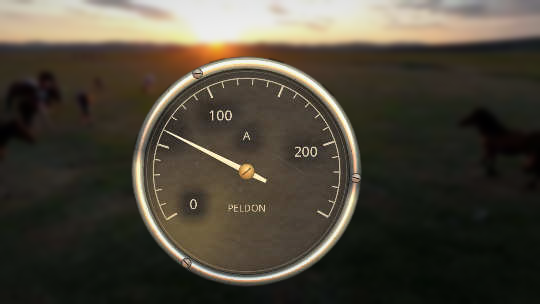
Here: 60 A
